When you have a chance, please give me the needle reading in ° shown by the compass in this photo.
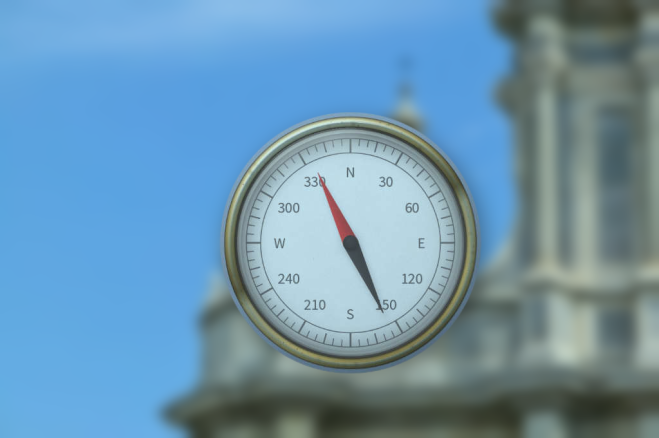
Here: 335 °
